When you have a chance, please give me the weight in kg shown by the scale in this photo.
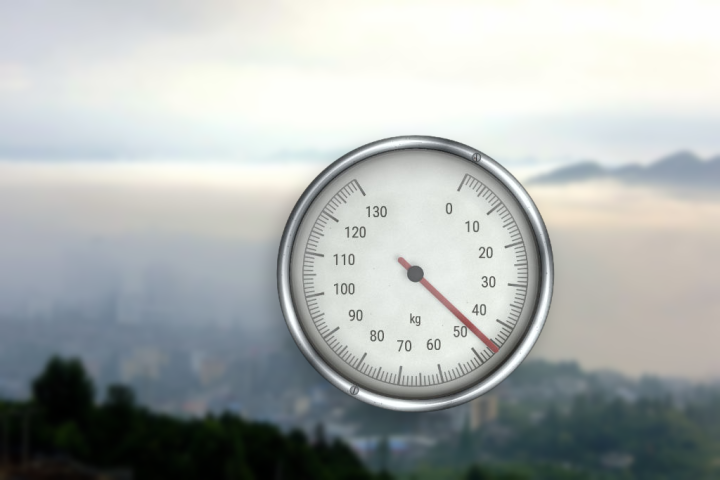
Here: 46 kg
